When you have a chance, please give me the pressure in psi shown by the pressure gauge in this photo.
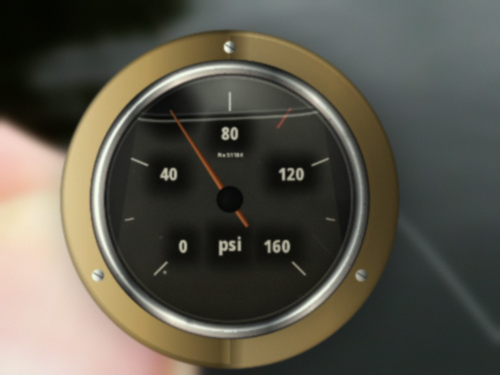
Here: 60 psi
